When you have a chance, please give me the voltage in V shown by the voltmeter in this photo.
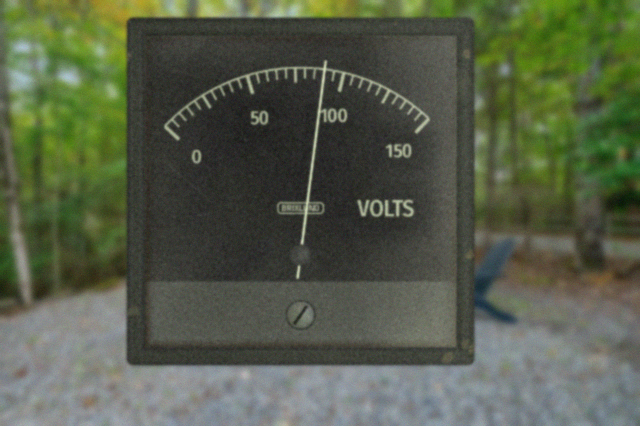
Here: 90 V
